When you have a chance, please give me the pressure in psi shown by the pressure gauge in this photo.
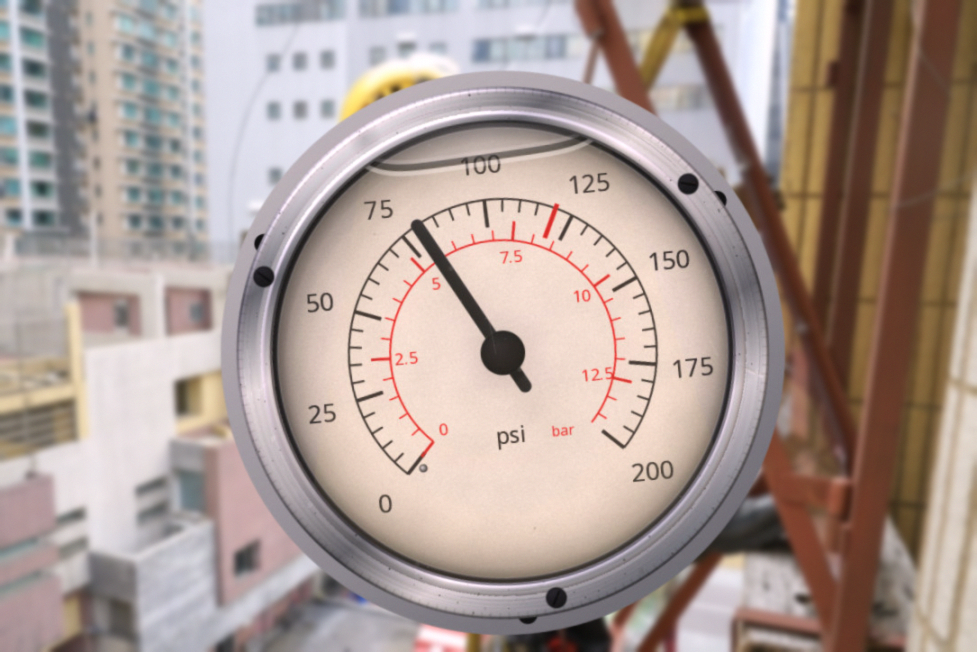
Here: 80 psi
